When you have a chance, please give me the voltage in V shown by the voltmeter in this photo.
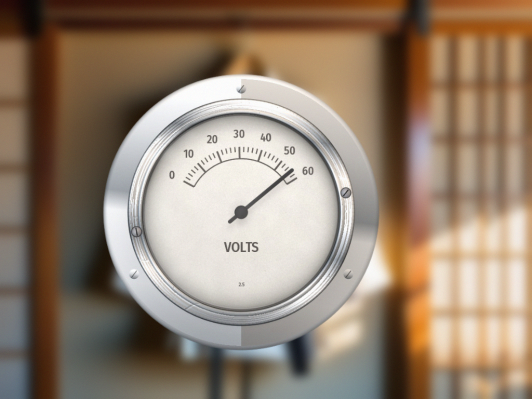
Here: 56 V
